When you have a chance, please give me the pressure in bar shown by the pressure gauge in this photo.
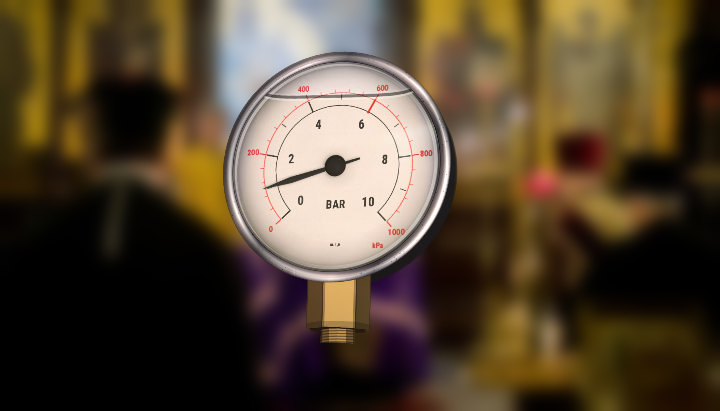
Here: 1 bar
